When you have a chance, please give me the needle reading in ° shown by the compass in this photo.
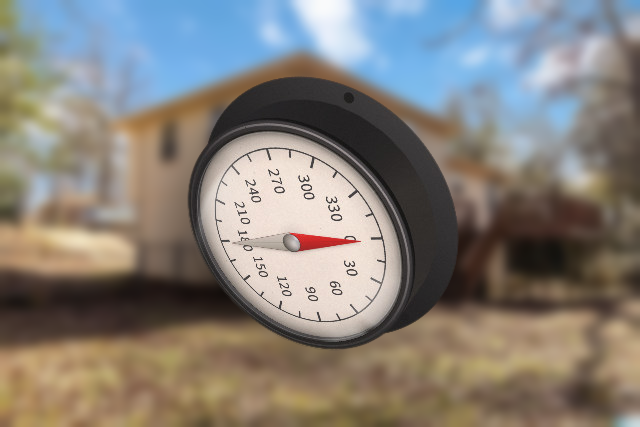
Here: 0 °
